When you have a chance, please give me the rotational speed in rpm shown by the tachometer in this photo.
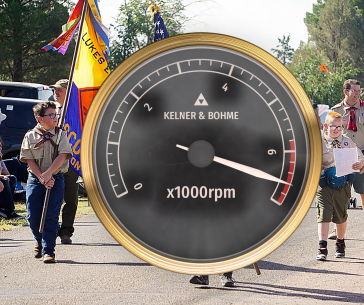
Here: 6600 rpm
